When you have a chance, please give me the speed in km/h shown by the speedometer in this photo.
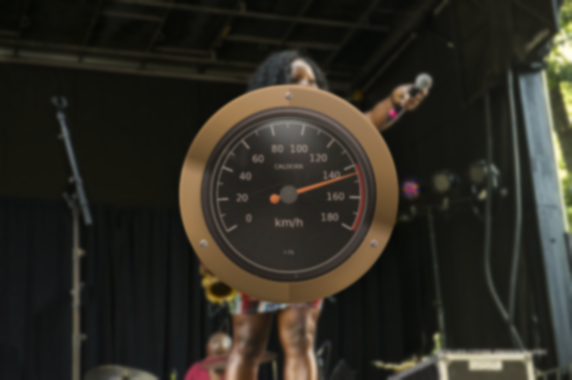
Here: 145 km/h
